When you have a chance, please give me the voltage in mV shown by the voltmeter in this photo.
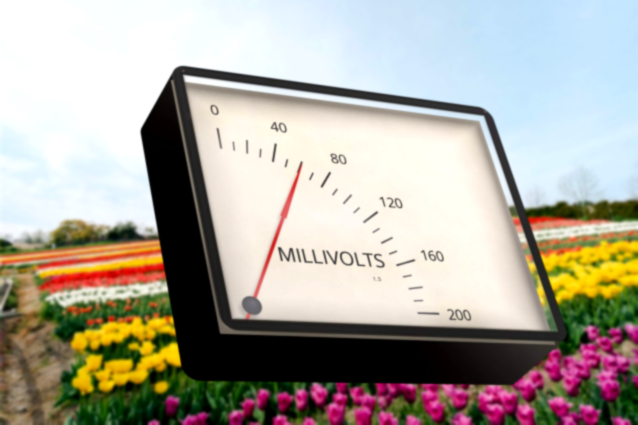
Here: 60 mV
